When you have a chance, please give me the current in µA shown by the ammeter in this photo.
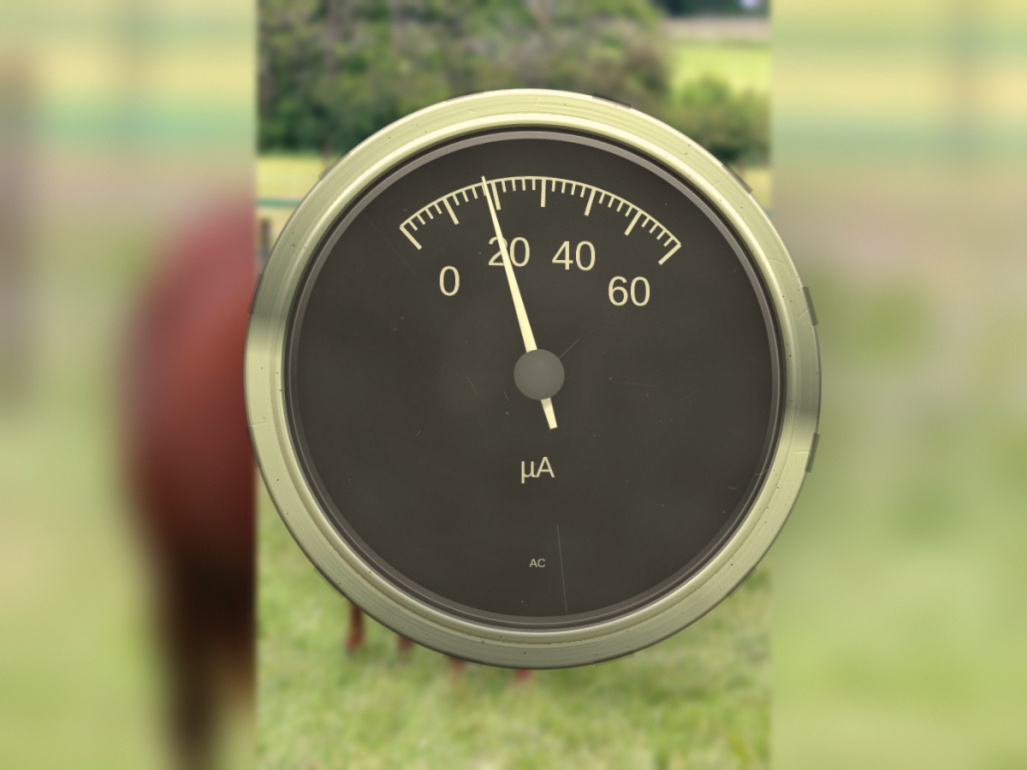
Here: 18 µA
